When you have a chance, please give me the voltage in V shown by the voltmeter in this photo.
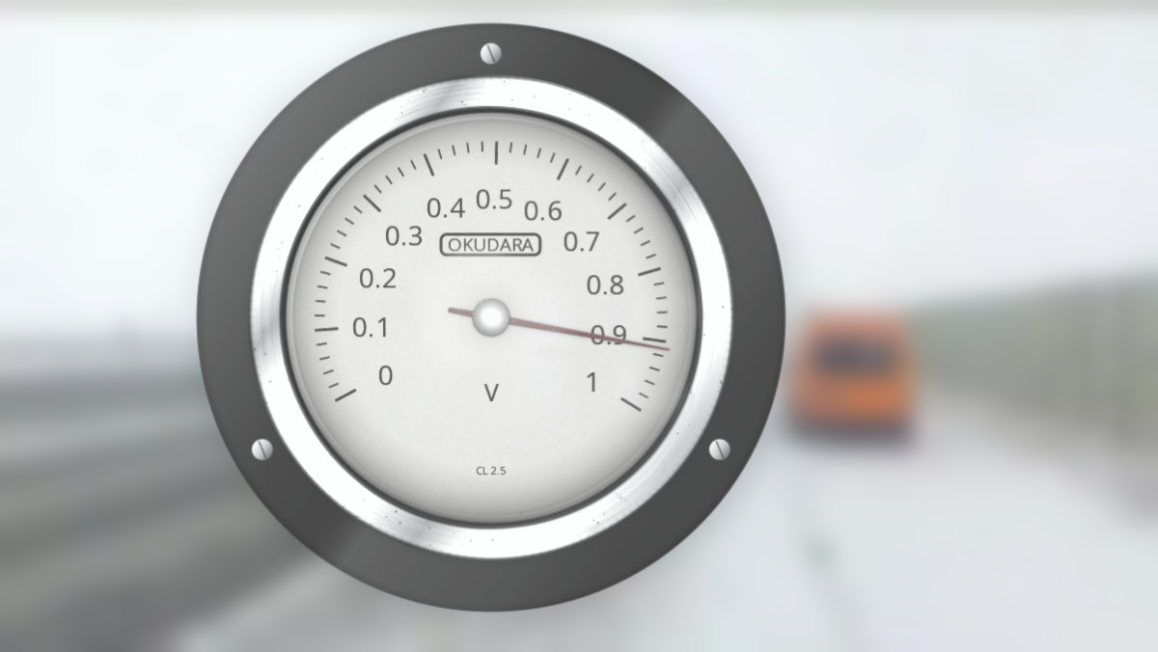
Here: 0.91 V
